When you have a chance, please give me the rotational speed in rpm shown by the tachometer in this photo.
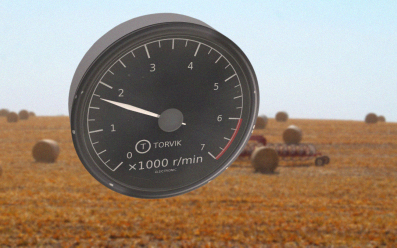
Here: 1750 rpm
